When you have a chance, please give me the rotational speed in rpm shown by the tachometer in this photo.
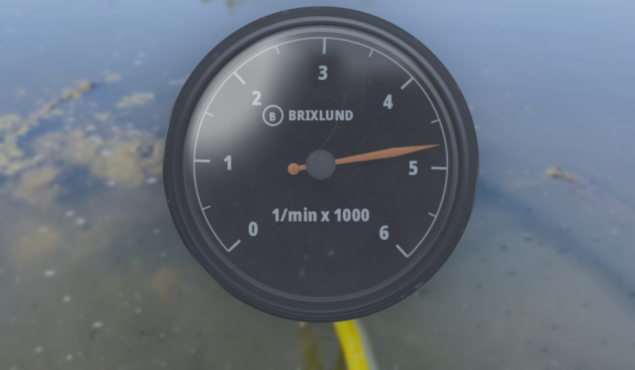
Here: 4750 rpm
